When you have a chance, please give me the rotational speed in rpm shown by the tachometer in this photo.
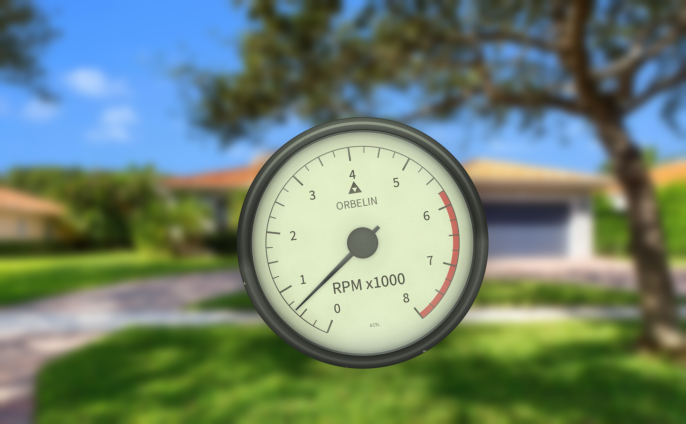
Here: 625 rpm
